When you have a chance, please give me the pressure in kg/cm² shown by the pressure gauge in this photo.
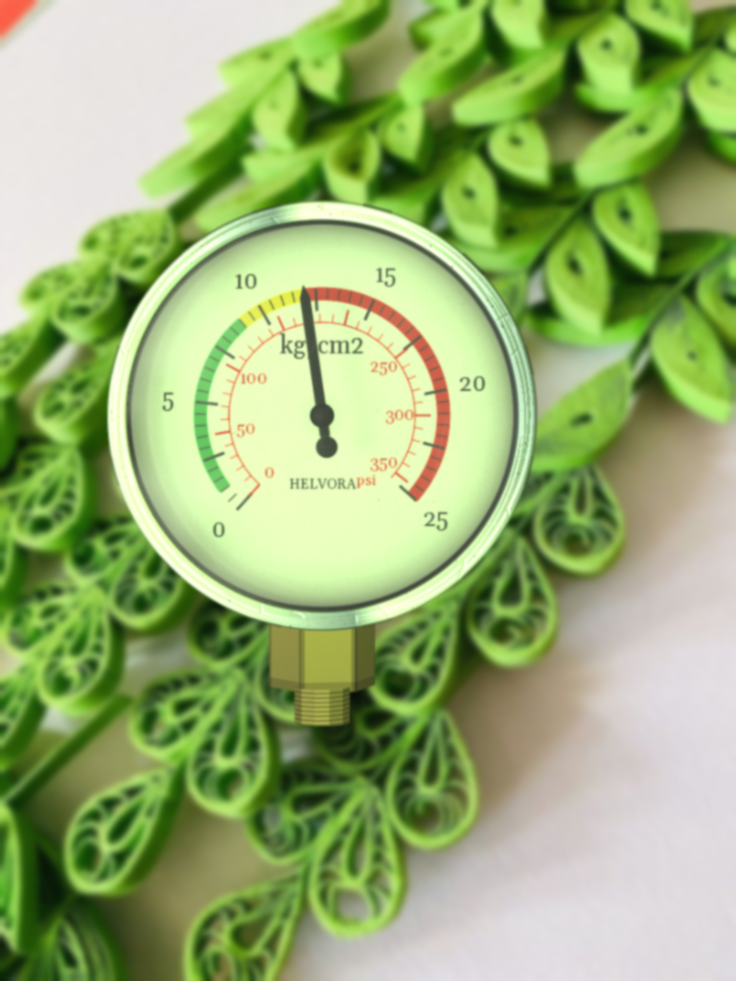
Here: 12 kg/cm²
